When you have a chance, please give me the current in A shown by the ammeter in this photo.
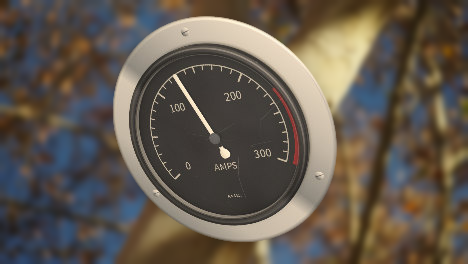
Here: 130 A
